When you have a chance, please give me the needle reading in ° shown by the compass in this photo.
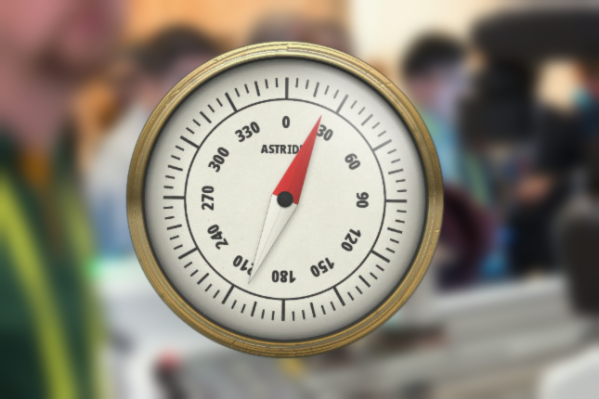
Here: 22.5 °
